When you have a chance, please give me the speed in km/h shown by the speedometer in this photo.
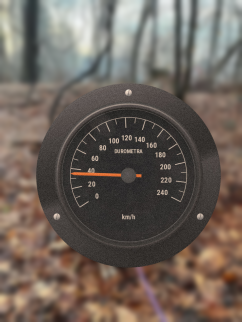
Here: 35 km/h
